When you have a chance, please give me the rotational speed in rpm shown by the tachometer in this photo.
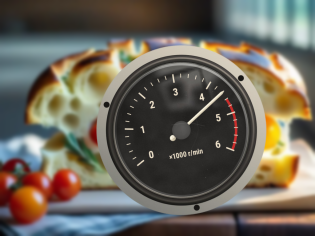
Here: 4400 rpm
